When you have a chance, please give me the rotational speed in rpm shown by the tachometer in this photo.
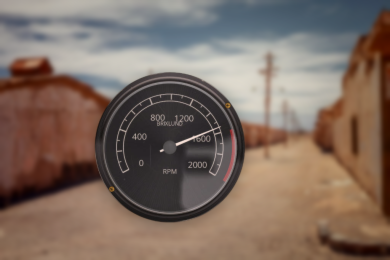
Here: 1550 rpm
